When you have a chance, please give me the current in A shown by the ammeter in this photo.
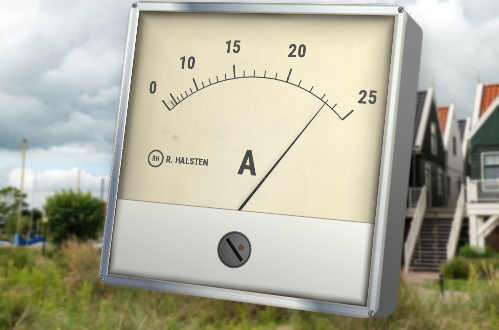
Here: 23.5 A
